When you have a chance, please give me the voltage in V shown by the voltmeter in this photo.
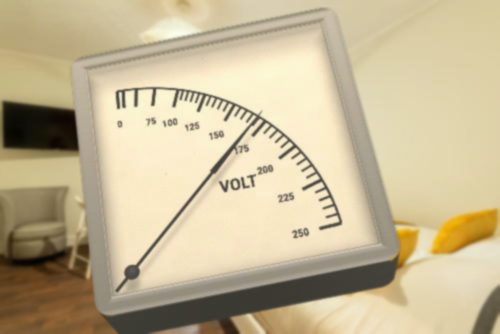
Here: 170 V
